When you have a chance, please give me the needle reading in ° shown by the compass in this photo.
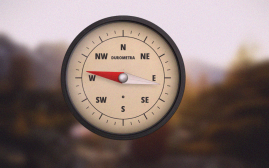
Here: 280 °
